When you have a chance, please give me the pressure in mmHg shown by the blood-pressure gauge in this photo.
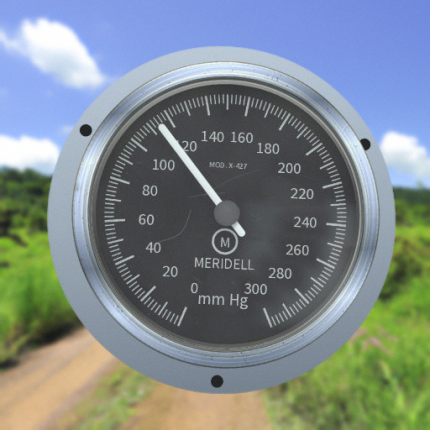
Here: 114 mmHg
